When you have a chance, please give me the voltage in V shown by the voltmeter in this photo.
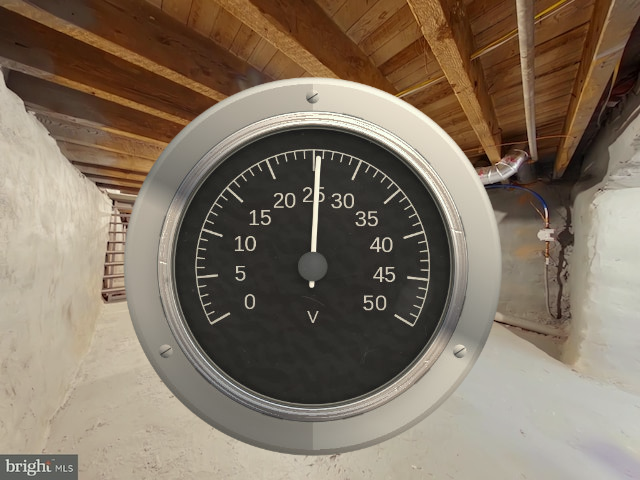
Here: 25.5 V
